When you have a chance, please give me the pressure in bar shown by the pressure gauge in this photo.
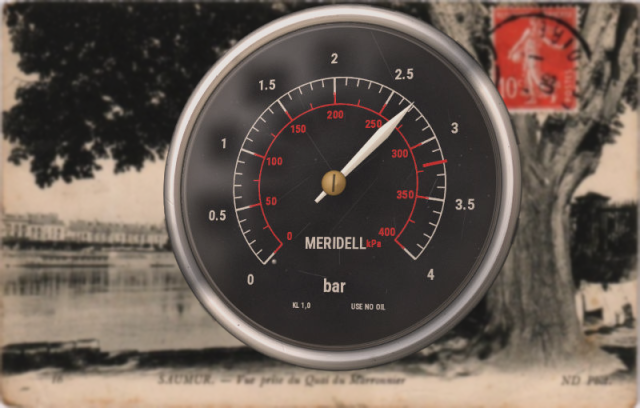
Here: 2.7 bar
